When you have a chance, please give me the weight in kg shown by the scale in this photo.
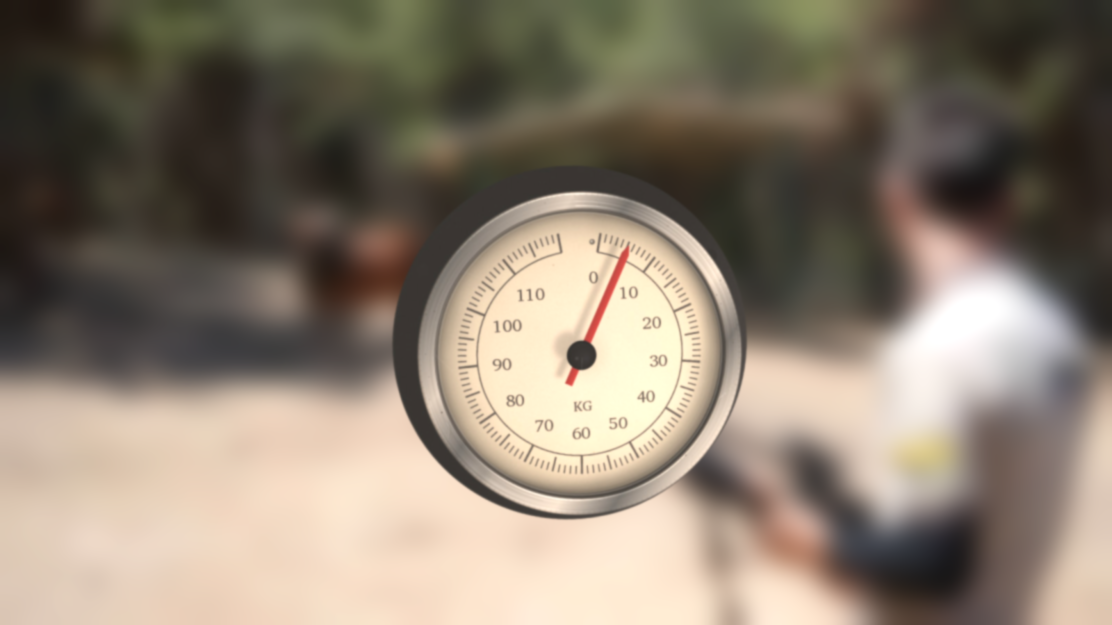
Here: 5 kg
